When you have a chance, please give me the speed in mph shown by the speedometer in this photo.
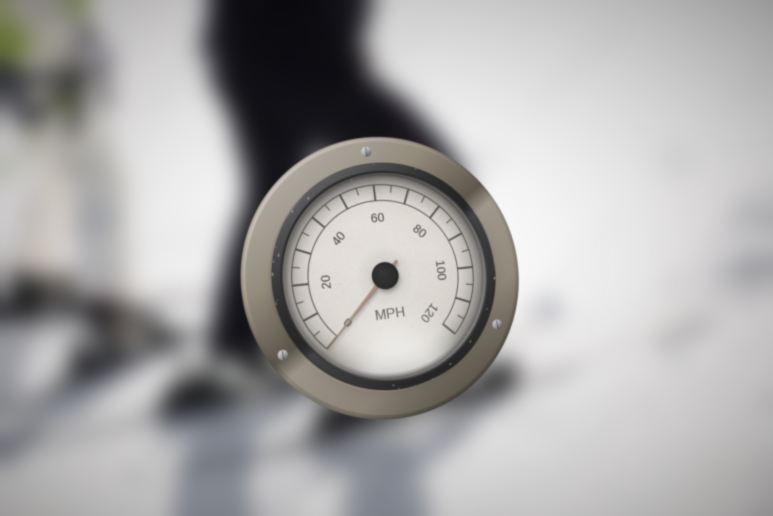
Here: 0 mph
